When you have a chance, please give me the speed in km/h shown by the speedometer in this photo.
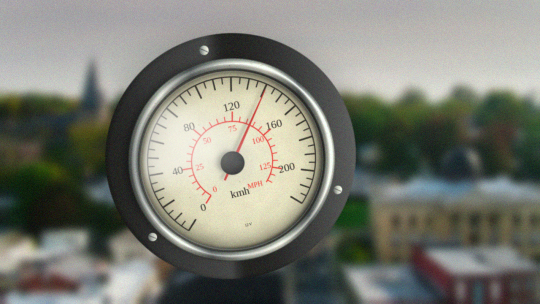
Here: 140 km/h
